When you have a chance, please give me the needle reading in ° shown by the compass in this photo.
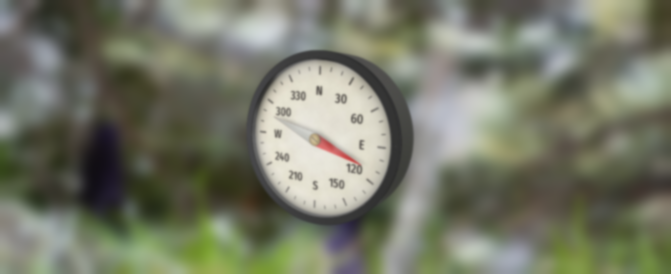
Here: 110 °
